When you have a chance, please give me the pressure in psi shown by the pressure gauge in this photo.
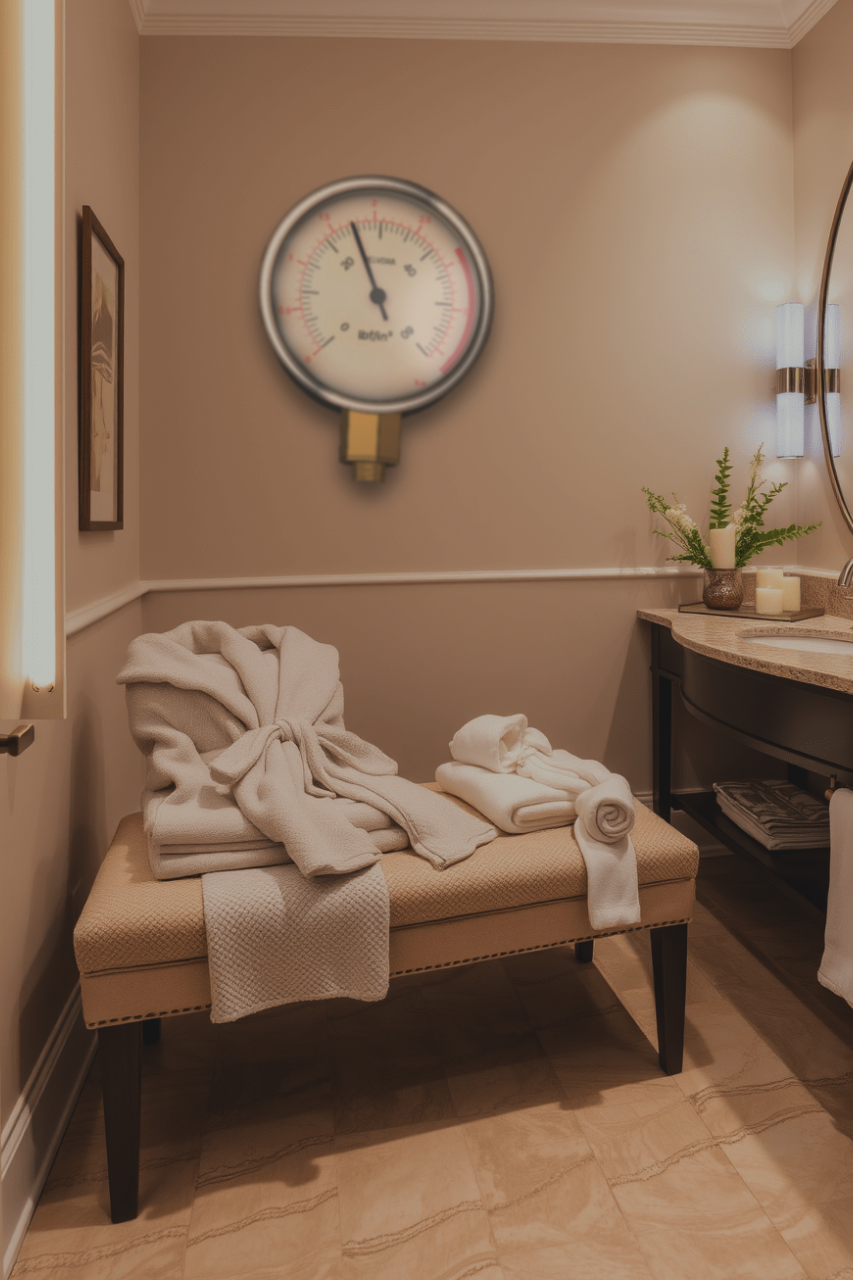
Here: 25 psi
